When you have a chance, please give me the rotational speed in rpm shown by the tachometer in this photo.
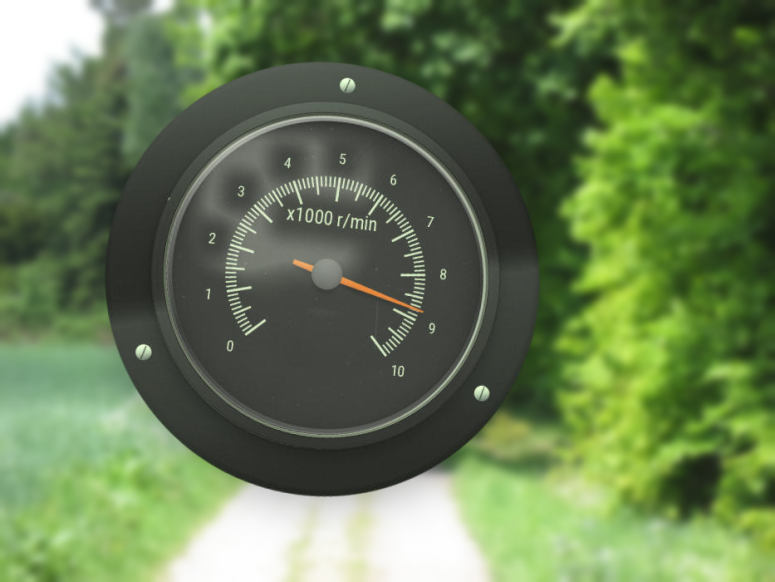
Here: 8800 rpm
